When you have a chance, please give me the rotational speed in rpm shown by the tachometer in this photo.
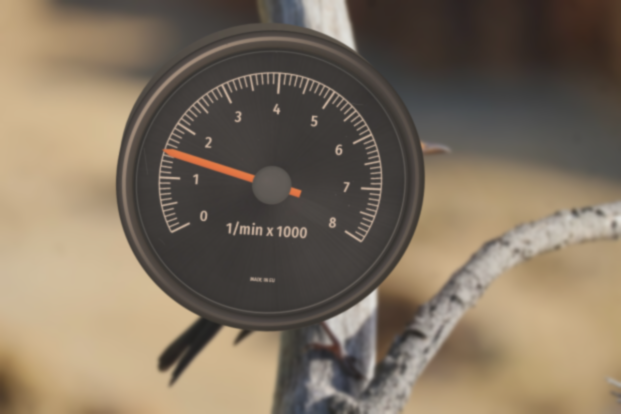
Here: 1500 rpm
